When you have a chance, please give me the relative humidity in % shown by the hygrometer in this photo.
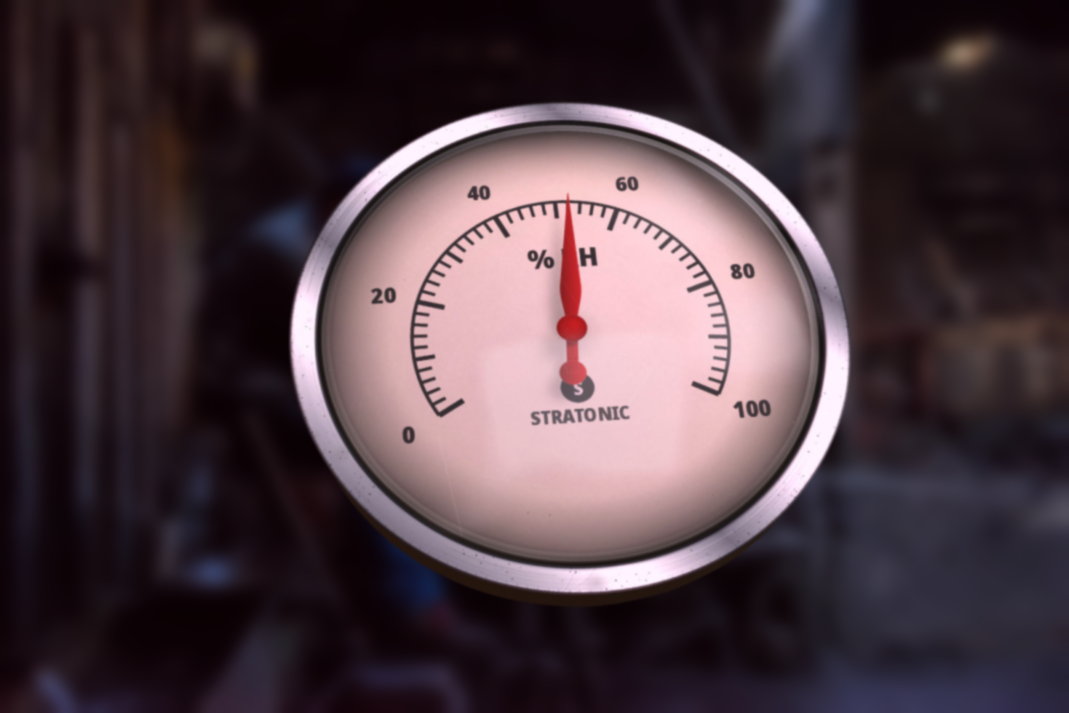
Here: 52 %
